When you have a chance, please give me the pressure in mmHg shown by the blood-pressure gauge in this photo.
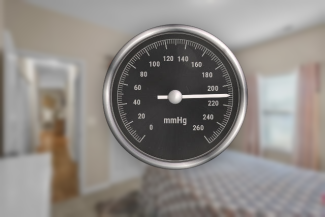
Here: 210 mmHg
